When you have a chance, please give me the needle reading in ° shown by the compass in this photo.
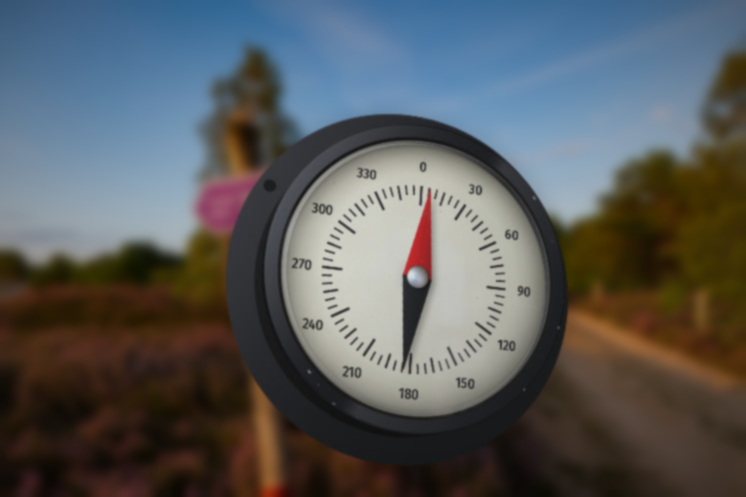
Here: 5 °
